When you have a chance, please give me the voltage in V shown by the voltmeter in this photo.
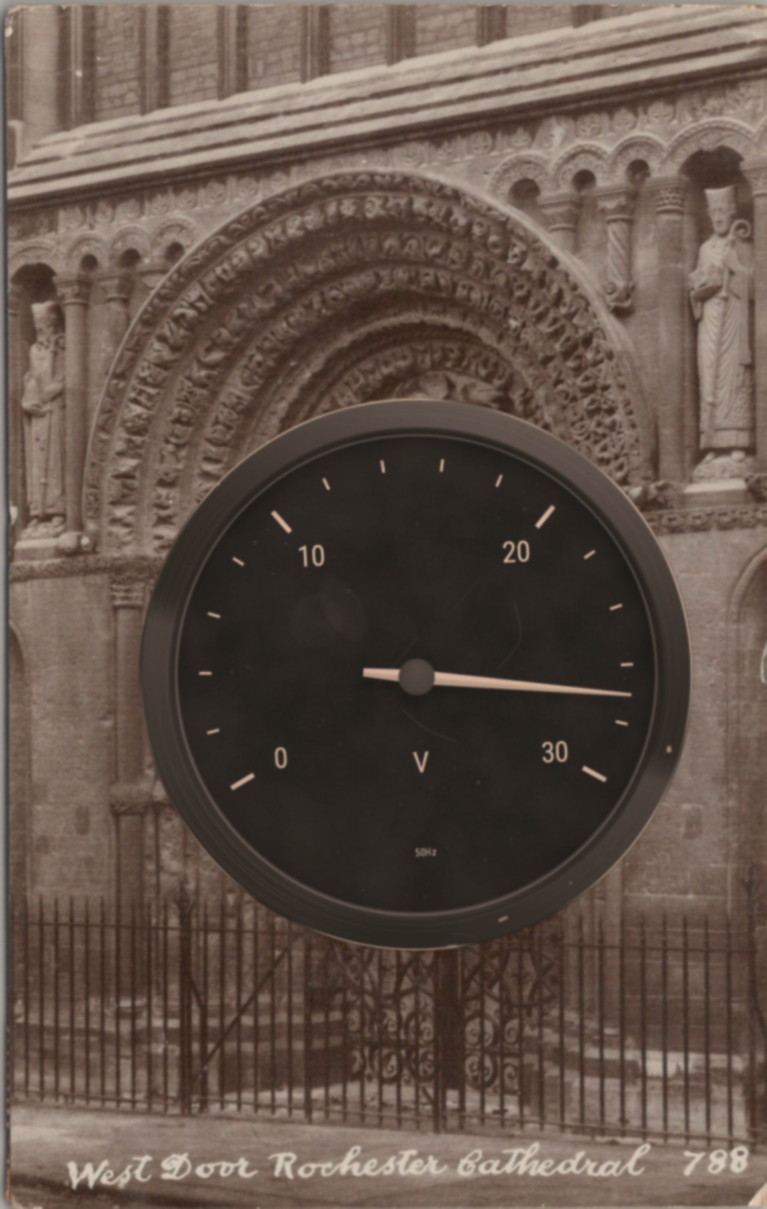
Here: 27 V
